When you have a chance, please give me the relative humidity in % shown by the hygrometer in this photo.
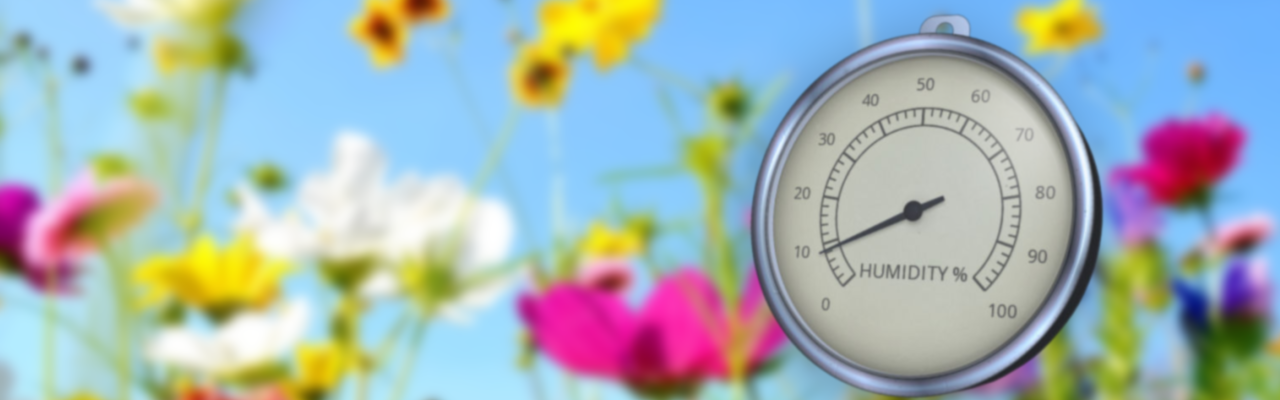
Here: 8 %
